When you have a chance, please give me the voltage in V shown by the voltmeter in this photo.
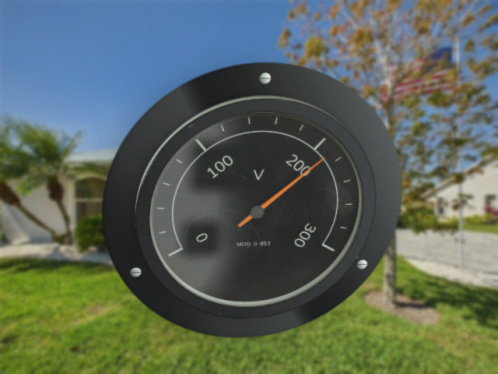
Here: 210 V
